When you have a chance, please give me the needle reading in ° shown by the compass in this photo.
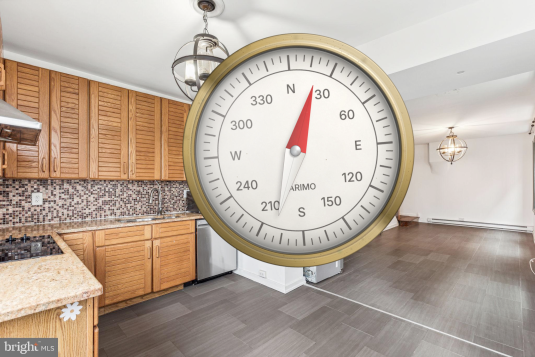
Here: 20 °
